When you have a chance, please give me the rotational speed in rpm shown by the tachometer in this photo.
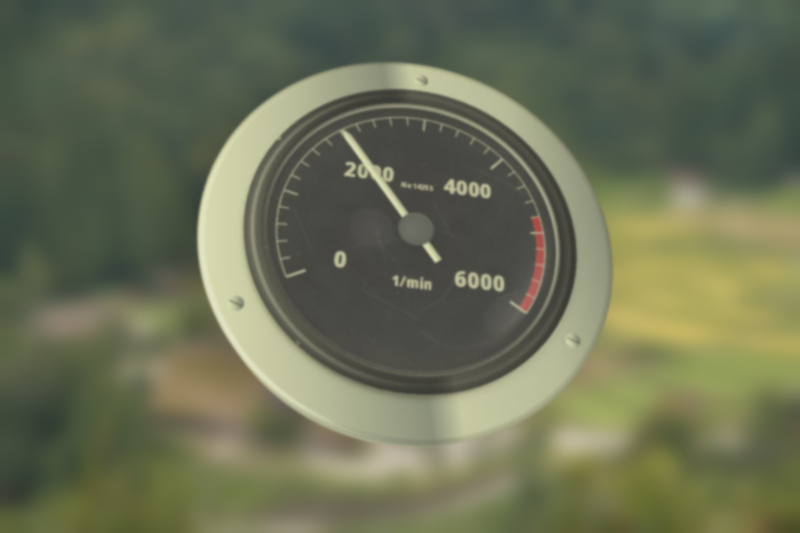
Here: 2000 rpm
